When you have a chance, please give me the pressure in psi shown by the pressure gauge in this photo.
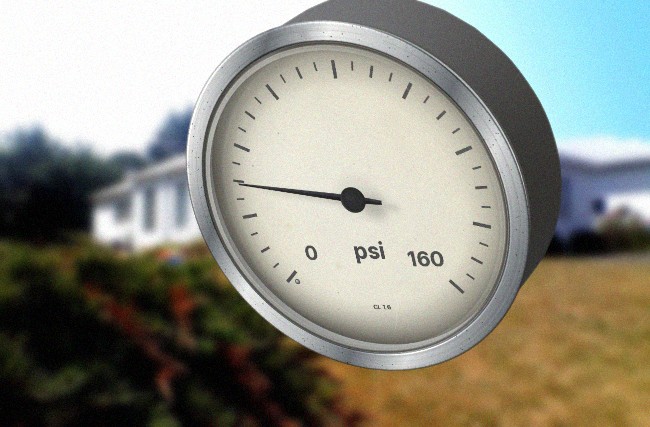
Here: 30 psi
